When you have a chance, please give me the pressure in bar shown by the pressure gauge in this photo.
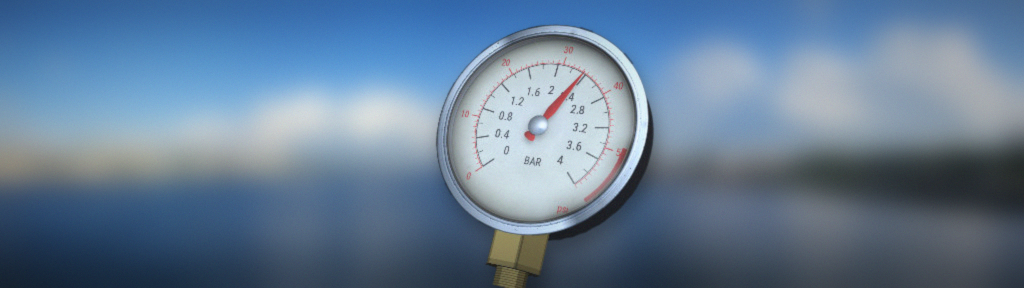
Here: 2.4 bar
